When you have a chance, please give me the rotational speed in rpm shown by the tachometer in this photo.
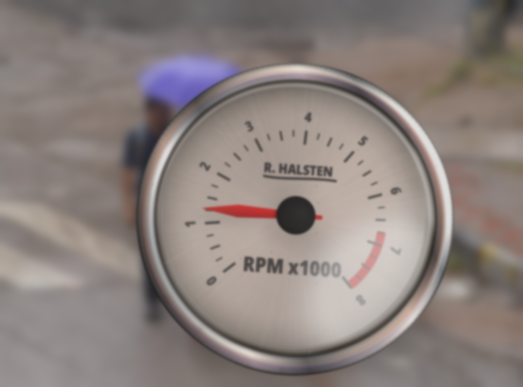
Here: 1250 rpm
